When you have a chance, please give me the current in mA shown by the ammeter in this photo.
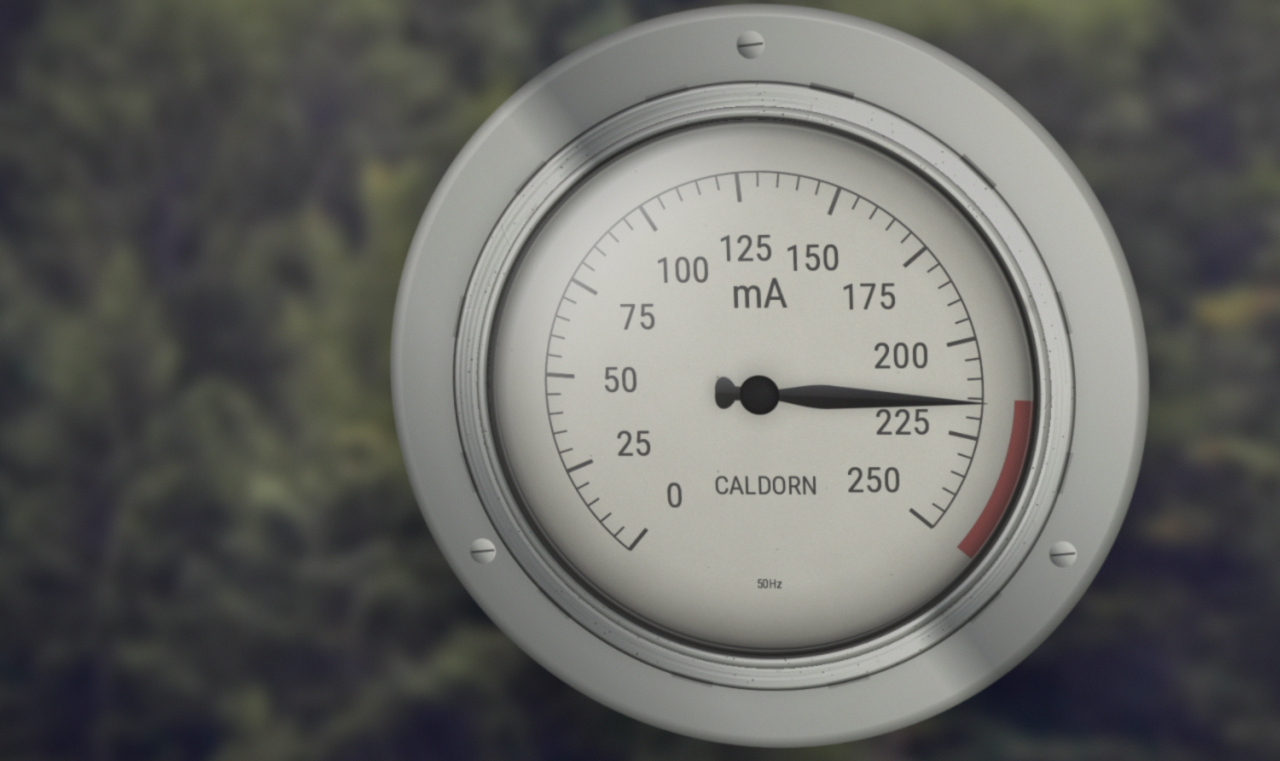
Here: 215 mA
